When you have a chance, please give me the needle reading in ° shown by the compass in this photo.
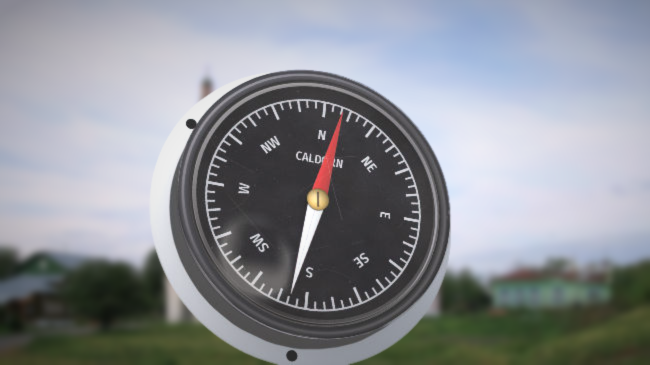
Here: 10 °
